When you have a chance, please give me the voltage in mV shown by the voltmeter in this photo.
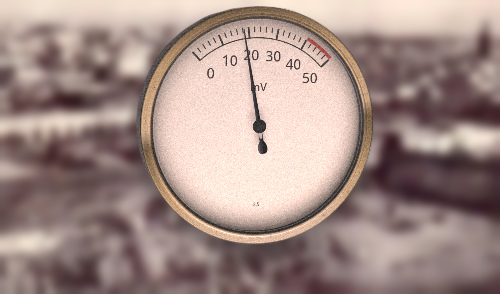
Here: 18 mV
